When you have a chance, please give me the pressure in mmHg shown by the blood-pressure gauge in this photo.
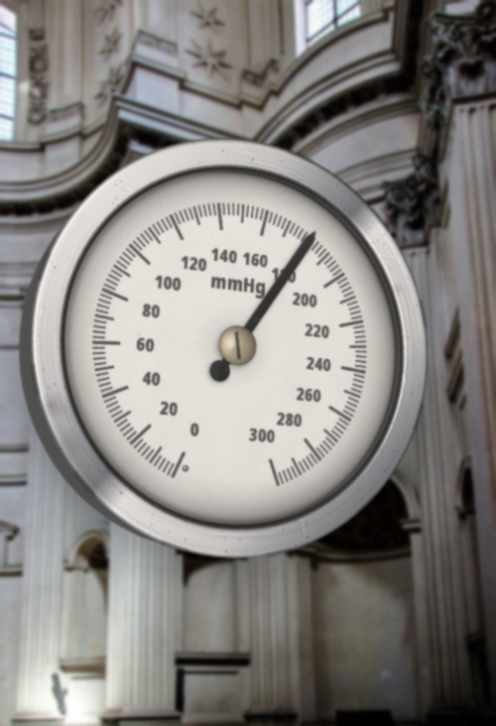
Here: 180 mmHg
